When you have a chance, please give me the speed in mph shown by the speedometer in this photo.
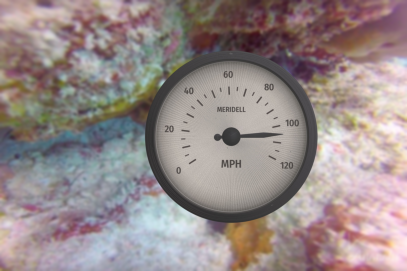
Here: 105 mph
